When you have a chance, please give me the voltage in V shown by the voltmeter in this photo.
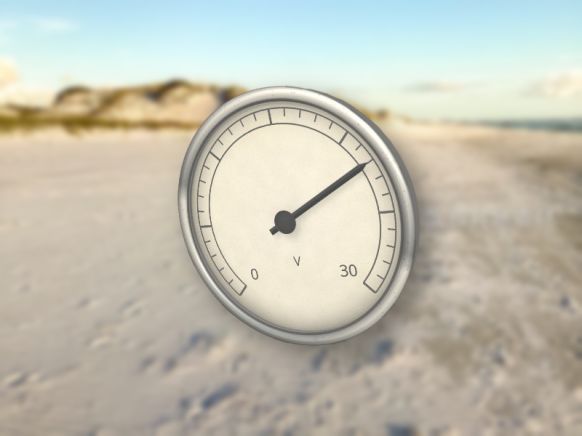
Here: 22 V
